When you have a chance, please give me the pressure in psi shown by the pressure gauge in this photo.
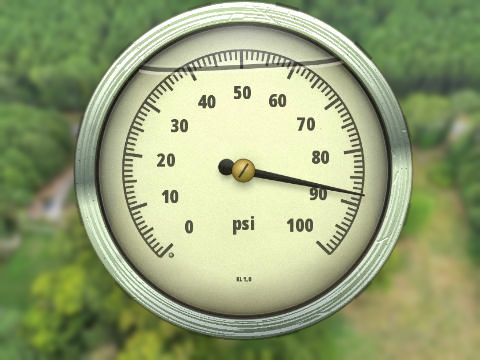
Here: 88 psi
